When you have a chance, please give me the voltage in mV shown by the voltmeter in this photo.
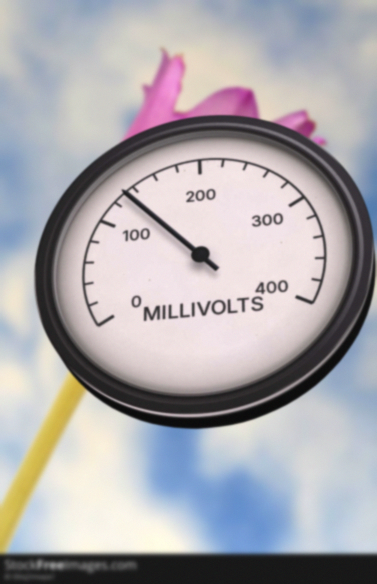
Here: 130 mV
